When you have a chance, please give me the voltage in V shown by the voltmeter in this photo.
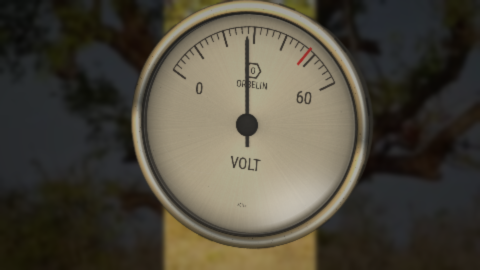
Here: 28 V
